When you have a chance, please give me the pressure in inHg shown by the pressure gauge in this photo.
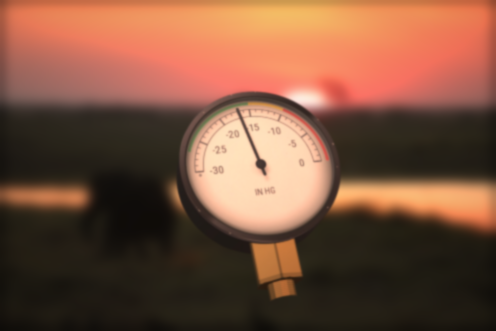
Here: -17 inHg
